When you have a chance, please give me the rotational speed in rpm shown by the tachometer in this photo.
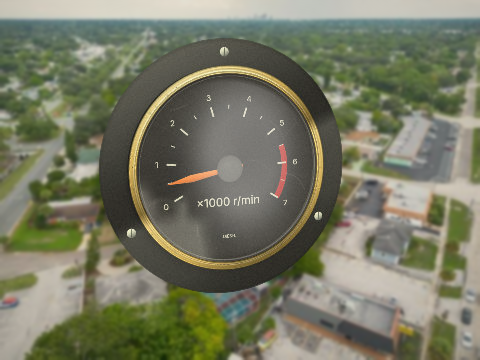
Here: 500 rpm
